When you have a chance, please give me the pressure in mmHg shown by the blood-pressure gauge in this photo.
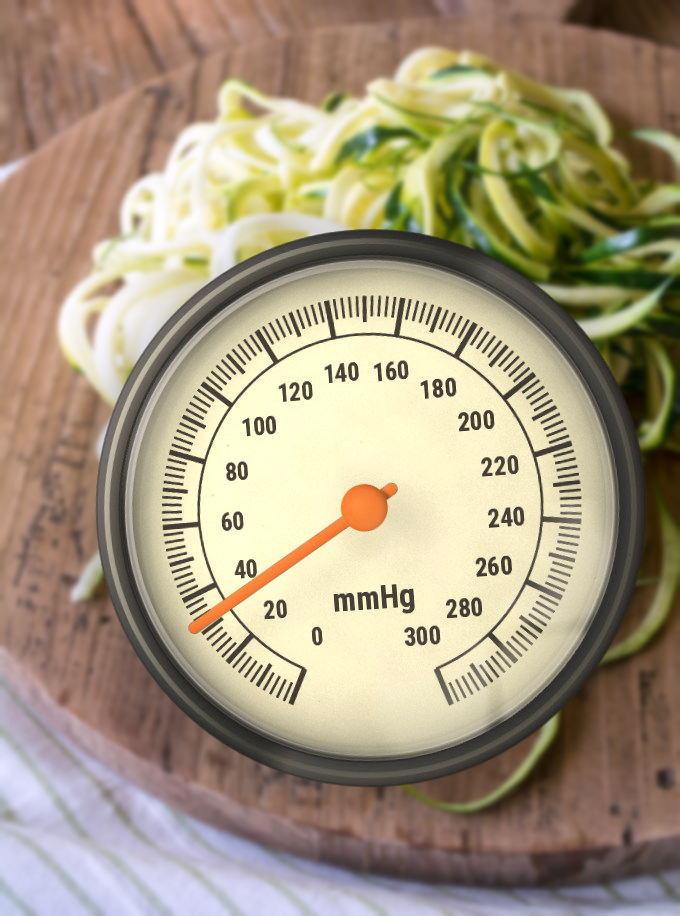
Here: 32 mmHg
